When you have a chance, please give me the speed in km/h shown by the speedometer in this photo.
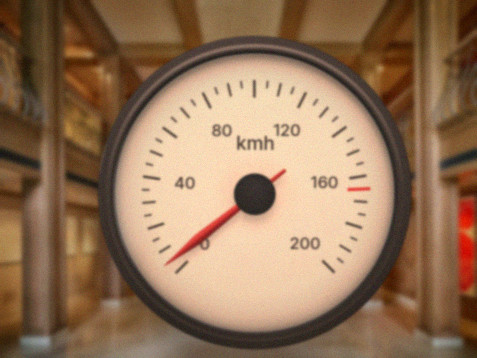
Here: 5 km/h
